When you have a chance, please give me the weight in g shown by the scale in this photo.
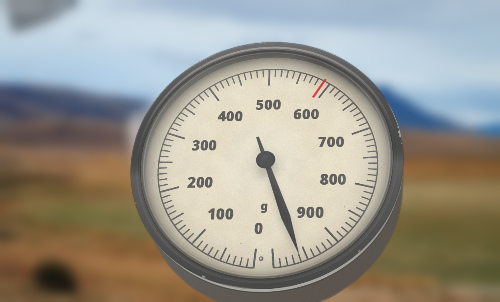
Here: 960 g
